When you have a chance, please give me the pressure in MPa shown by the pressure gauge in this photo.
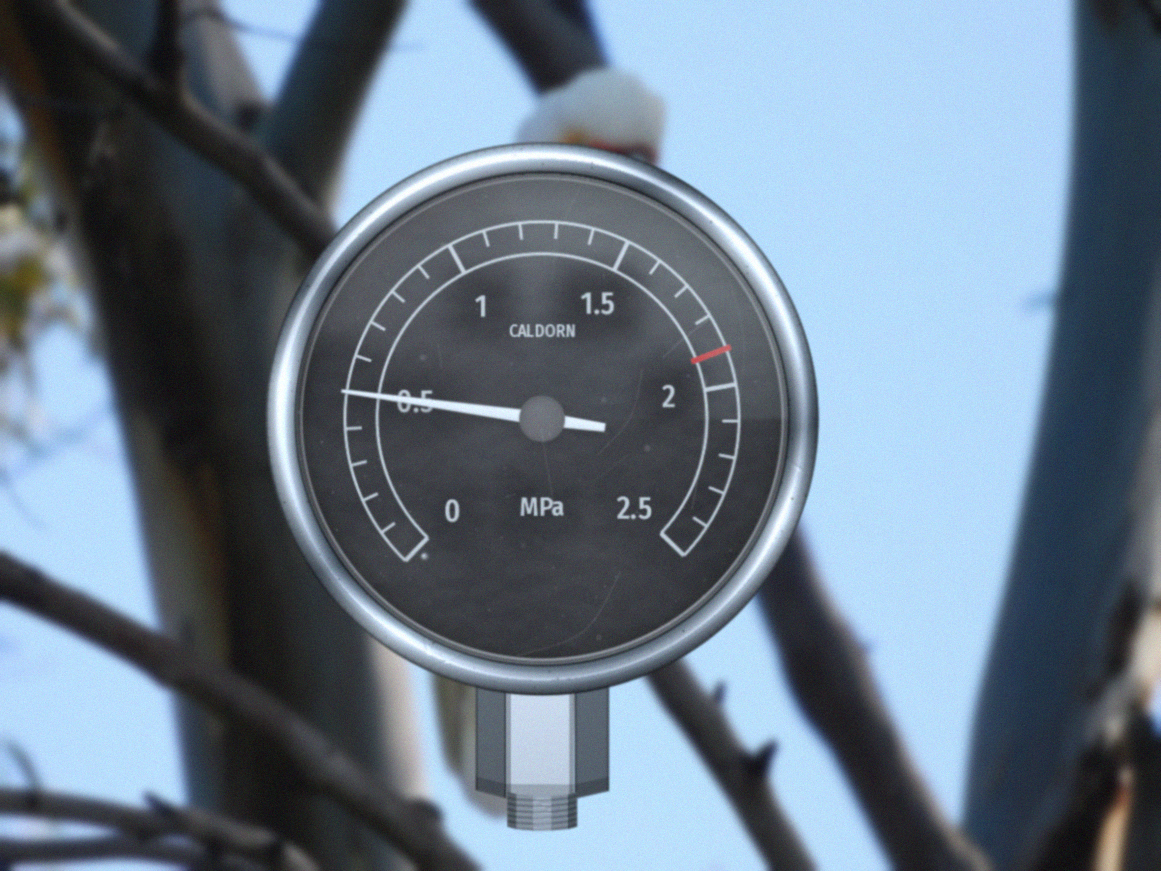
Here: 0.5 MPa
